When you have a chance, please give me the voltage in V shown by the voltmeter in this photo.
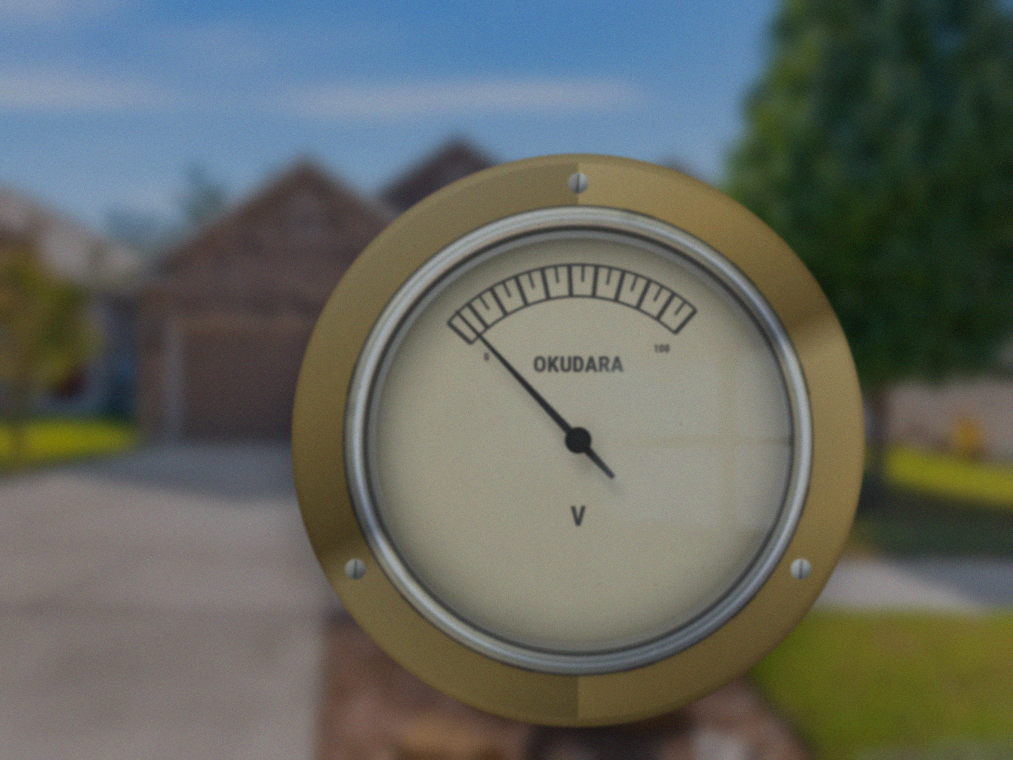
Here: 5 V
